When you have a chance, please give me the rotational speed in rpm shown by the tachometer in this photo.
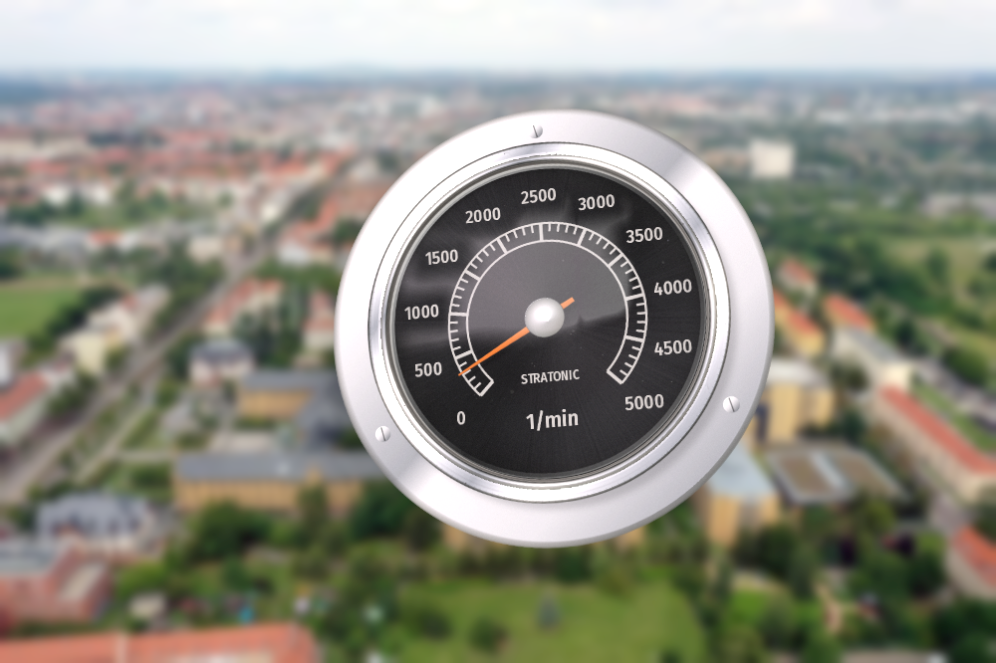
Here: 300 rpm
